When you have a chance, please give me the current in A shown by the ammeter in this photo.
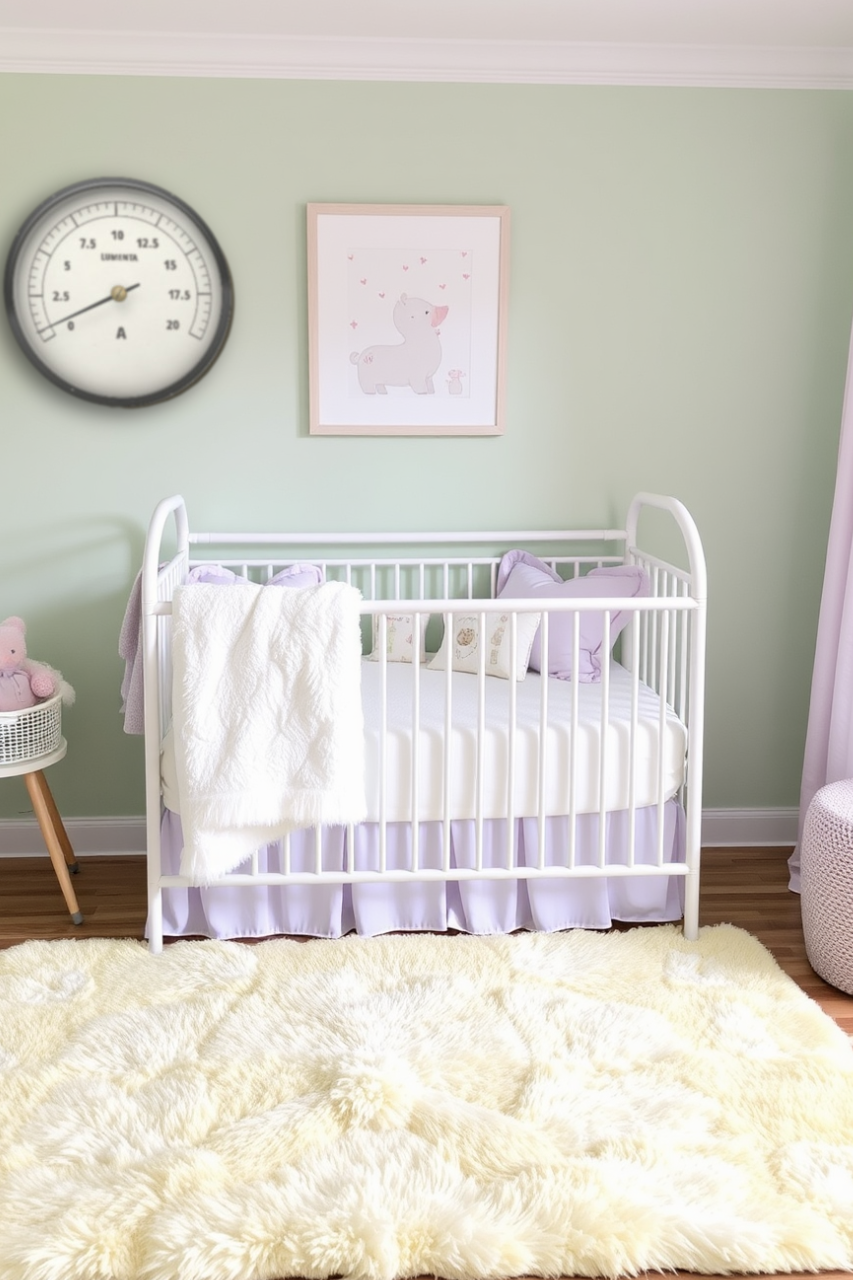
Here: 0.5 A
